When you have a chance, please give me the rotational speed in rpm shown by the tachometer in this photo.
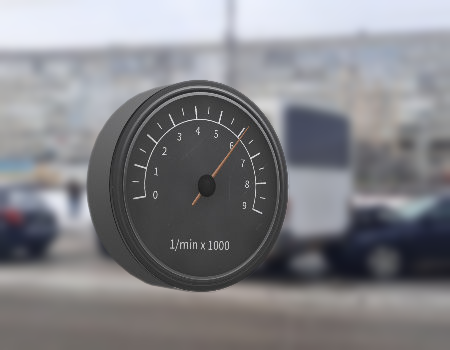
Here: 6000 rpm
